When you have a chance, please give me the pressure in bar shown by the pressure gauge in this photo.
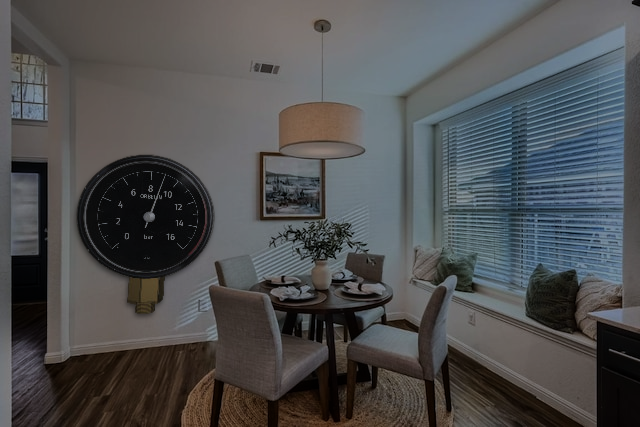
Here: 9 bar
